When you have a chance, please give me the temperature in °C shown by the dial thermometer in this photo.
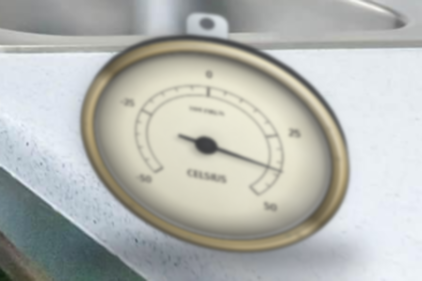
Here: 37.5 °C
